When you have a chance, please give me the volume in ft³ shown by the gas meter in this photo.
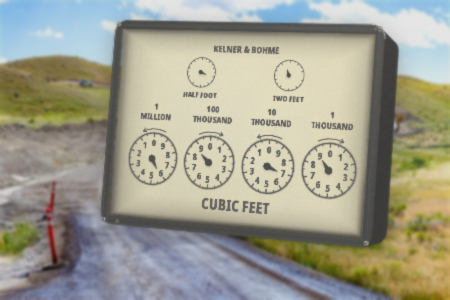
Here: 586900 ft³
